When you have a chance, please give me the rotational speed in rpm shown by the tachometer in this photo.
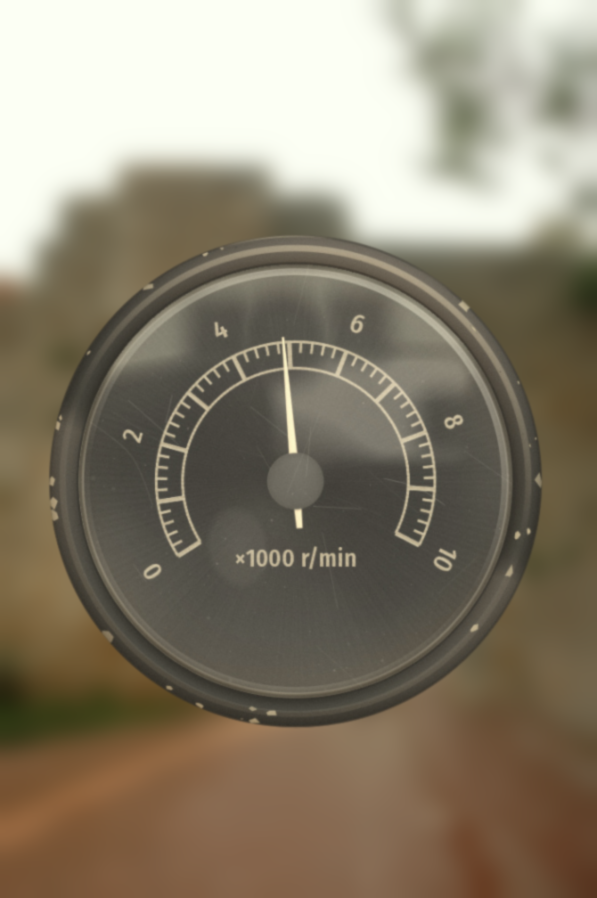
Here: 4900 rpm
